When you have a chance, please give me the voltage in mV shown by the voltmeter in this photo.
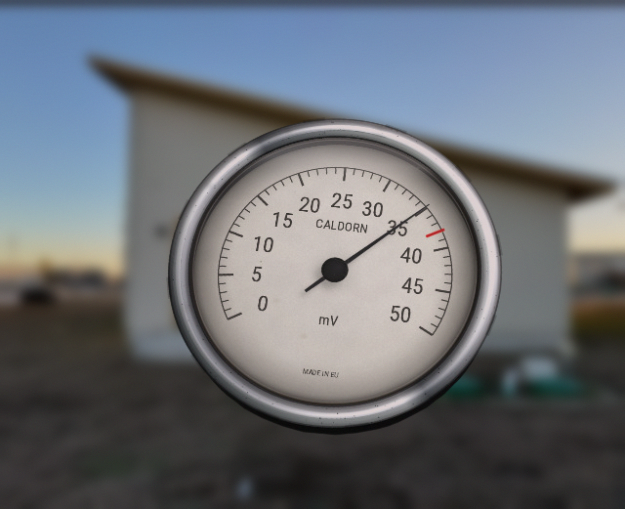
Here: 35 mV
